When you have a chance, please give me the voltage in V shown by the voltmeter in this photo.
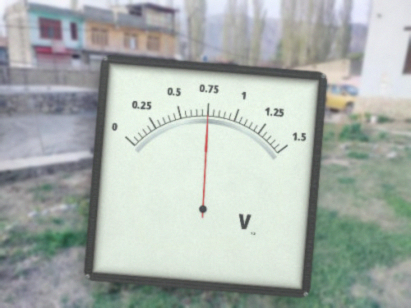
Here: 0.75 V
